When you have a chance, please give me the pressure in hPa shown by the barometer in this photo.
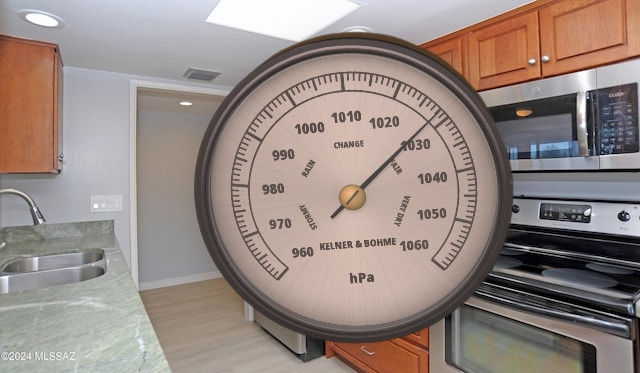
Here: 1028 hPa
